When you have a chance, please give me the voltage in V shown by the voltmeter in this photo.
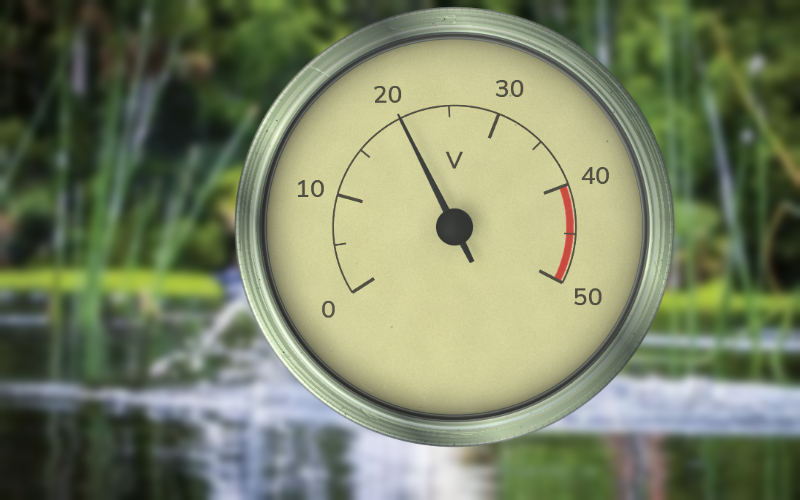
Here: 20 V
